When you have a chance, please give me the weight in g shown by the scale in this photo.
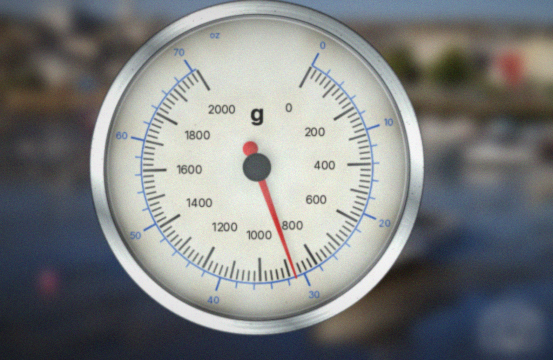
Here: 880 g
